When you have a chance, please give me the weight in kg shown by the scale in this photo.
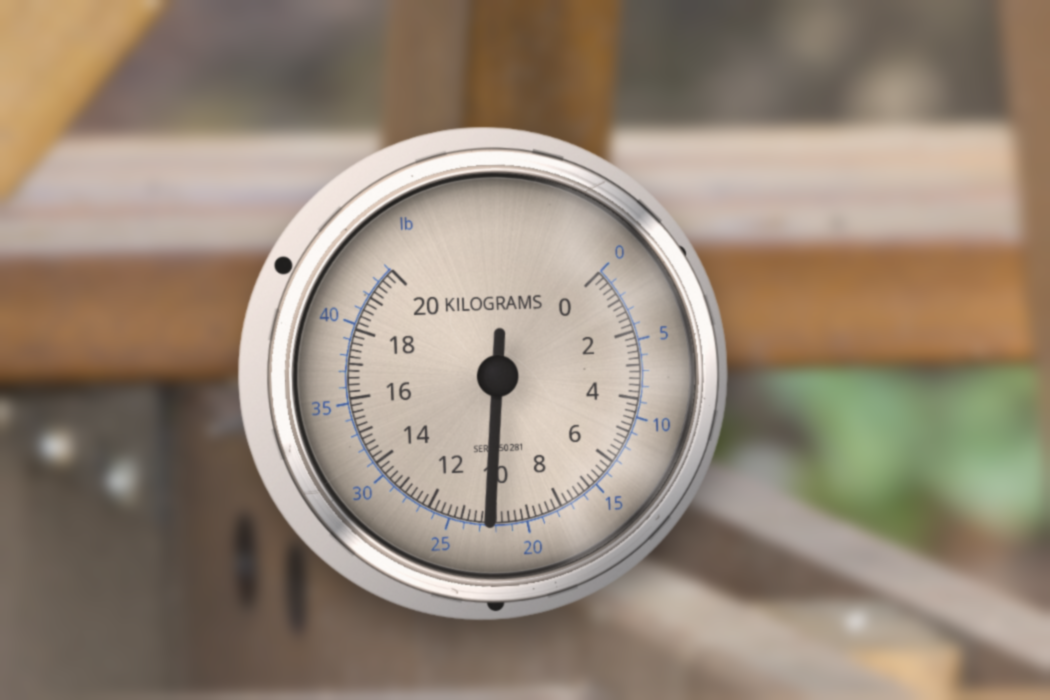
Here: 10.2 kg
